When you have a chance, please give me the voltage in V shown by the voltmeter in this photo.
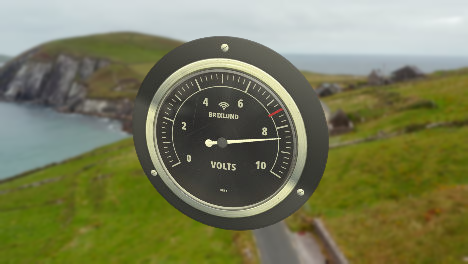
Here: 8.4 V
